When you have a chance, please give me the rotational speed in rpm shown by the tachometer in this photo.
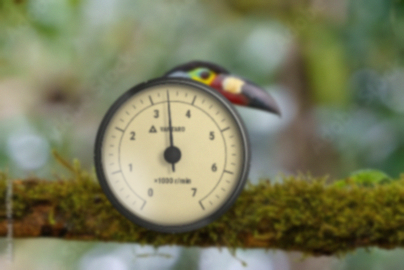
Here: 3400 rpm
